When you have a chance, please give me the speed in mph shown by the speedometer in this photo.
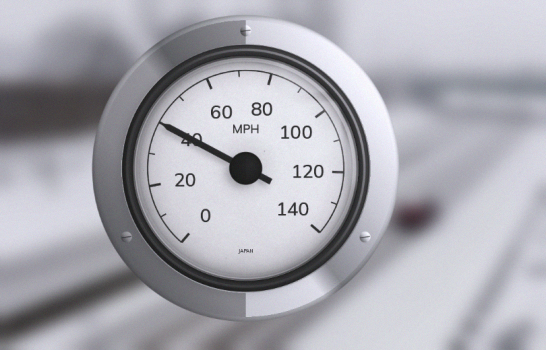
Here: 40 mph
